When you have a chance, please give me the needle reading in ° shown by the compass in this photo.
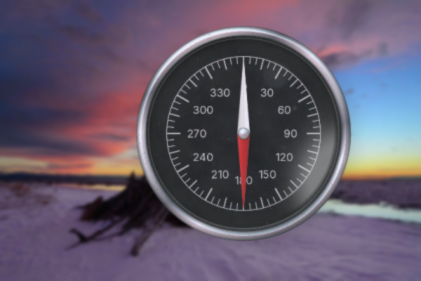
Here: 180 °
